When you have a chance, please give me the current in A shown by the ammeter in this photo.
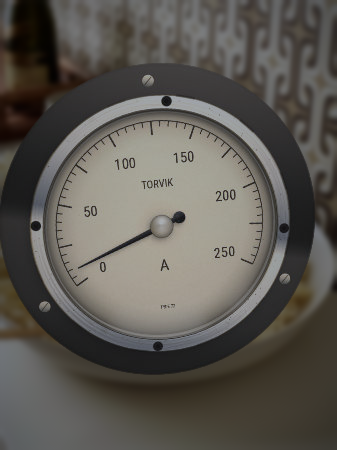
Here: 10 A
